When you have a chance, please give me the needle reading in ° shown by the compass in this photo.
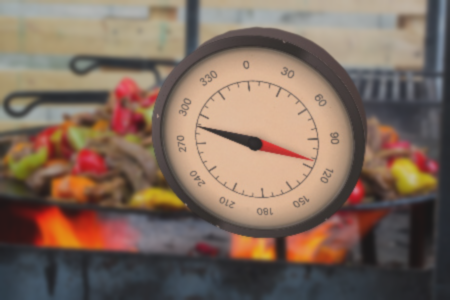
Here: 110 °
